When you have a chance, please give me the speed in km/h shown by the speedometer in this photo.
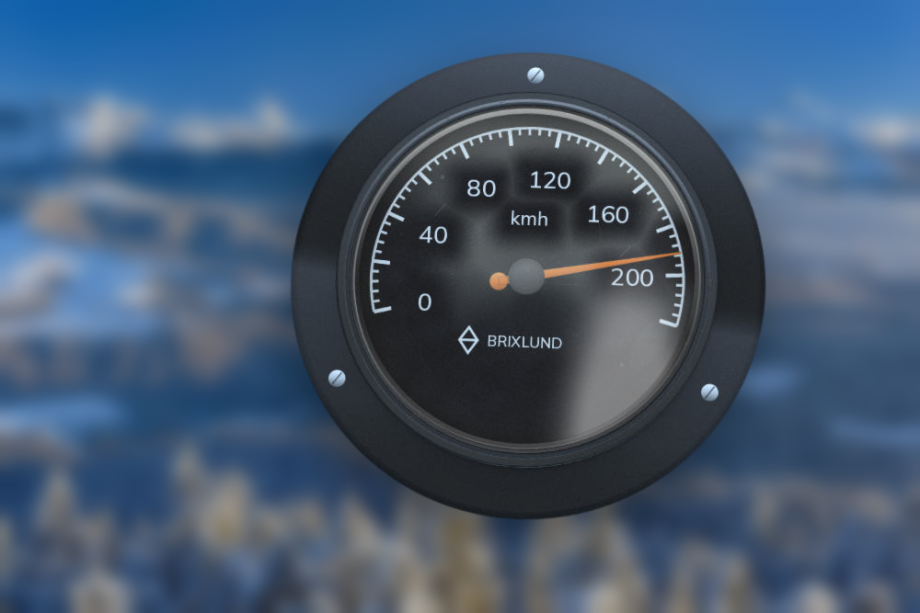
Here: 192 km/h
